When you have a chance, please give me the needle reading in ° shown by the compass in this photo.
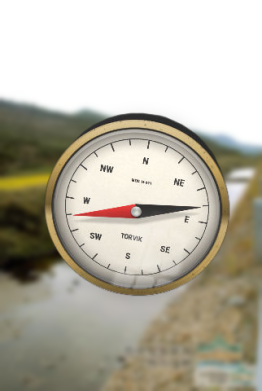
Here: 255 °
